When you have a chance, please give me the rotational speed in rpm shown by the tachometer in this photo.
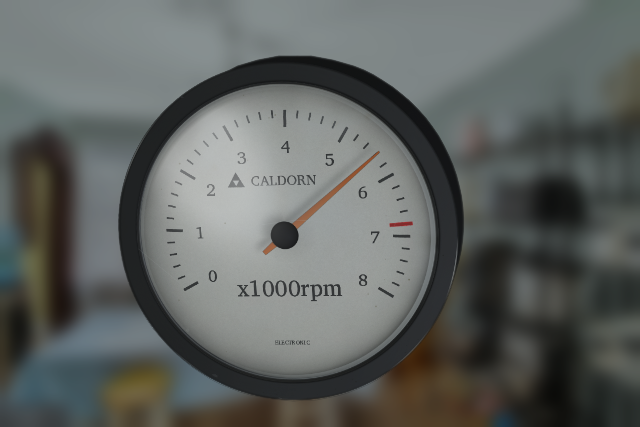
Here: 5600 rpm
